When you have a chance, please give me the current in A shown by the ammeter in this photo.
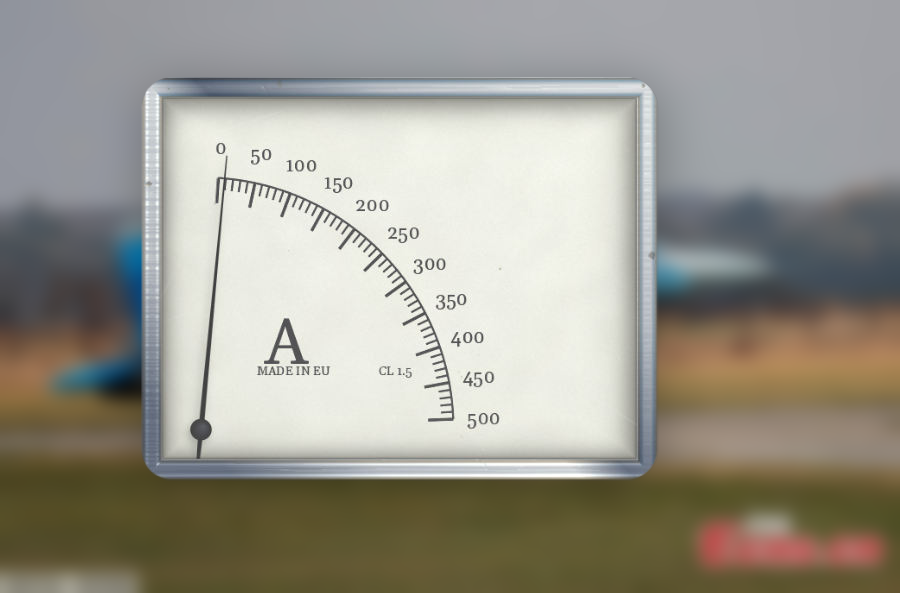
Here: 10 A
